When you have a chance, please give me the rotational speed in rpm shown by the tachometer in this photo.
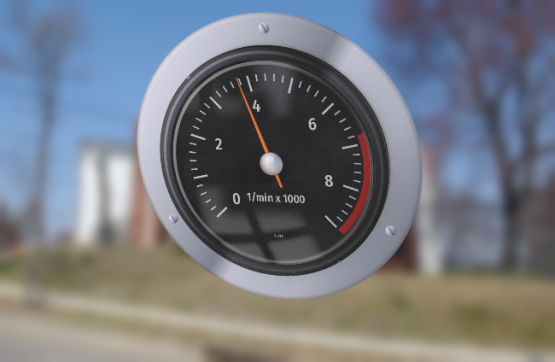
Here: 3800 rpm
